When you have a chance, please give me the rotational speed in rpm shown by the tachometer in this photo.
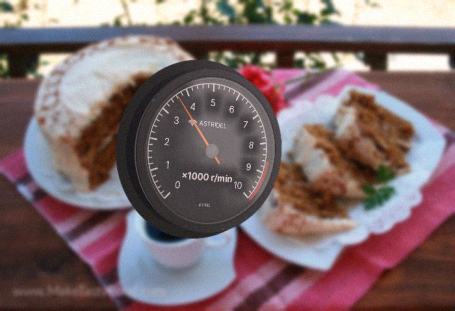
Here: 3600 rpm
